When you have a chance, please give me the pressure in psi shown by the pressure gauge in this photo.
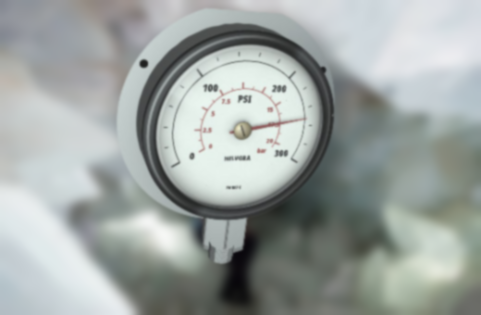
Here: 250 psi
